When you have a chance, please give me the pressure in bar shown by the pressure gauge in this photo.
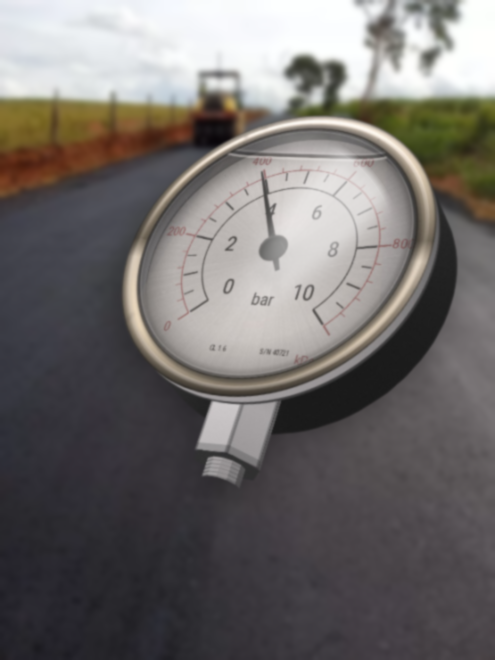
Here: 4 bar
